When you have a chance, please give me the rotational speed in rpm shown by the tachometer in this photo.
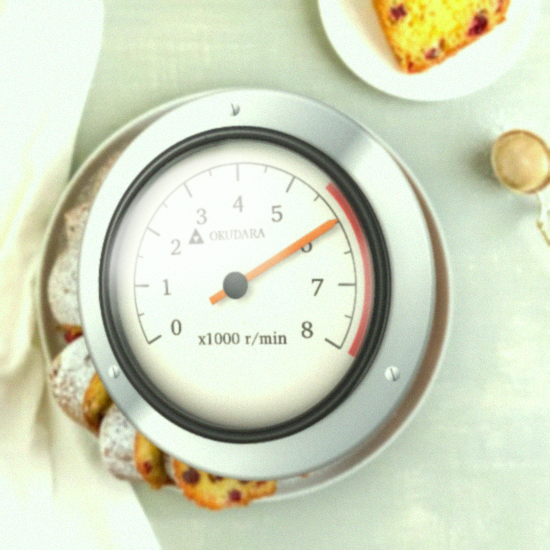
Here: 6000 rpm
